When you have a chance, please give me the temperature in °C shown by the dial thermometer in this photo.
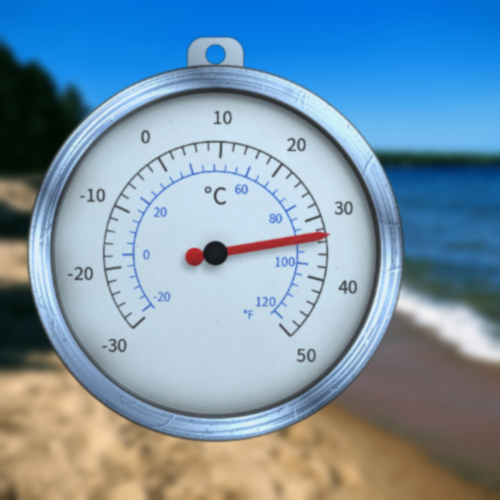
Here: 33 °C
